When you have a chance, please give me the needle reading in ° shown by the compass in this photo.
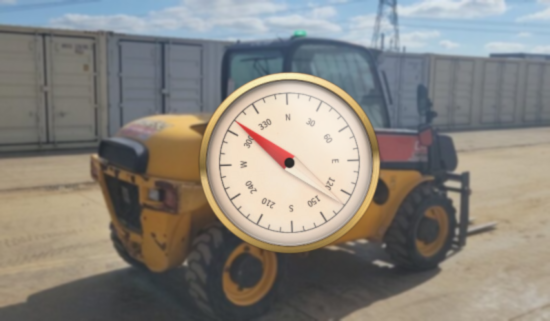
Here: 310 °
